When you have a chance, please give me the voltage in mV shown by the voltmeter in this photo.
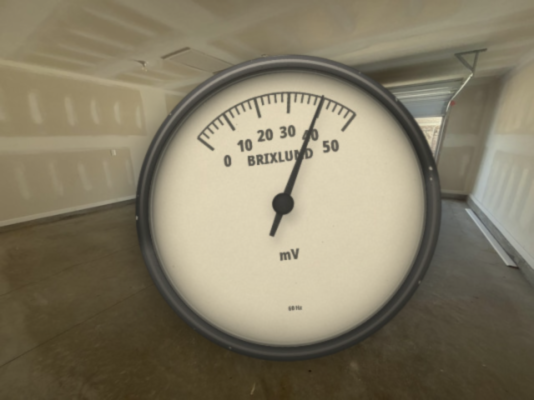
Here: 40 mV
